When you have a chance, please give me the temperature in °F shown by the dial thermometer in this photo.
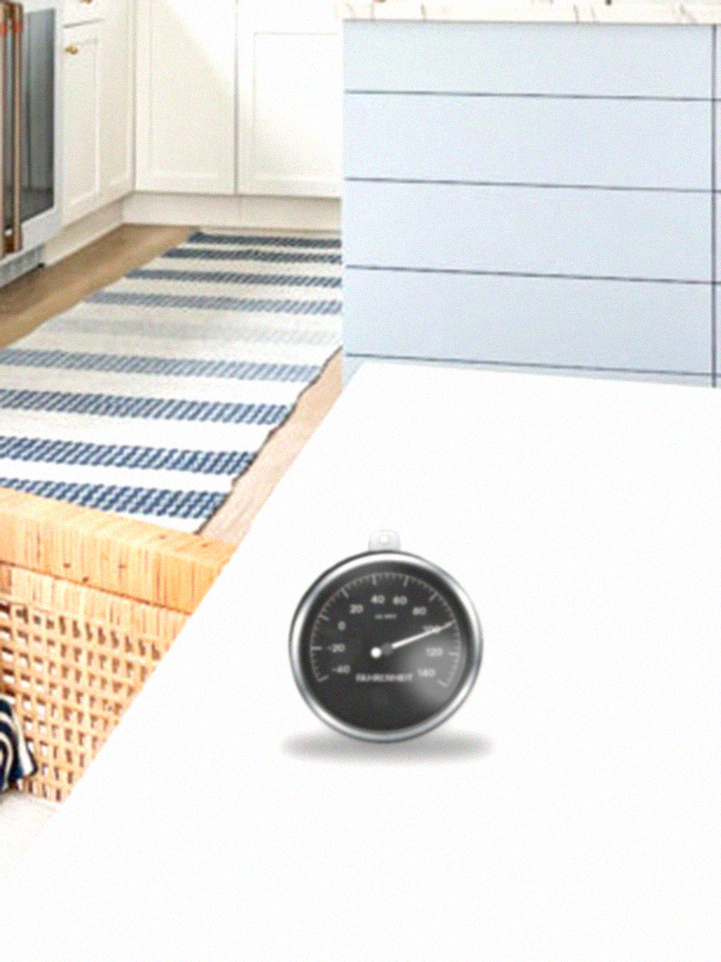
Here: 100 °F
